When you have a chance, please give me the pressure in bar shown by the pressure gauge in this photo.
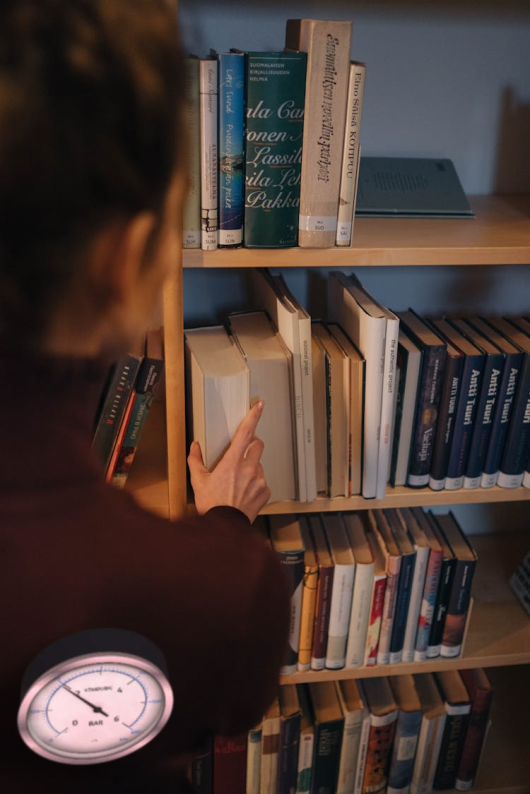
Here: 2 bar
